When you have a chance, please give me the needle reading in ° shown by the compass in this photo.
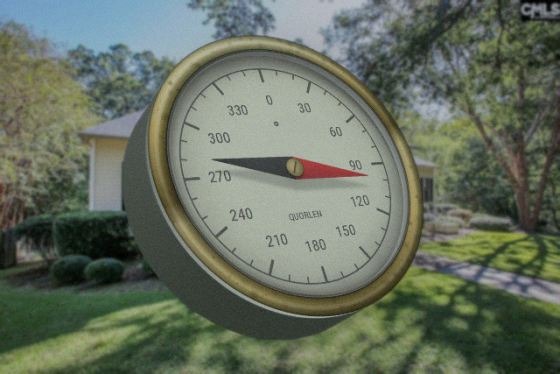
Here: 100 °
